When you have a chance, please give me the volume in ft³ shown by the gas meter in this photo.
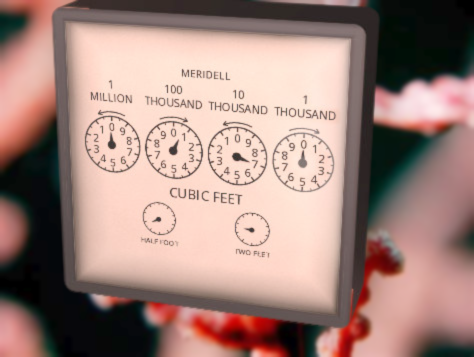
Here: 7000 ft³
